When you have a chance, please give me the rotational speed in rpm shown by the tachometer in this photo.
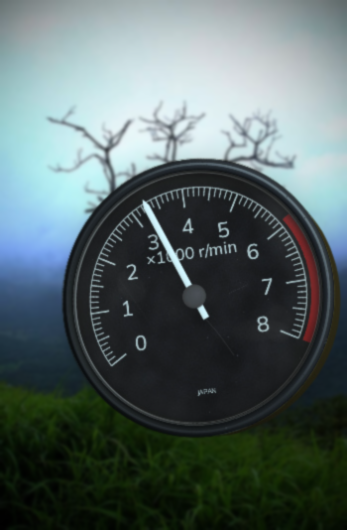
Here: 3300 rpm
